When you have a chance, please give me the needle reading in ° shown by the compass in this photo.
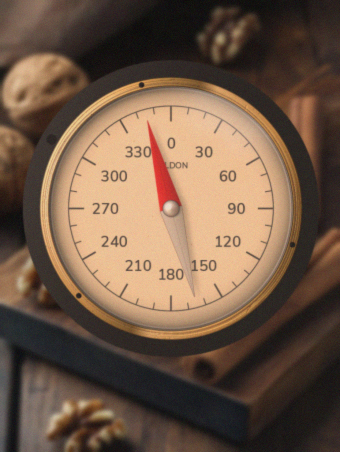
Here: 345 °
